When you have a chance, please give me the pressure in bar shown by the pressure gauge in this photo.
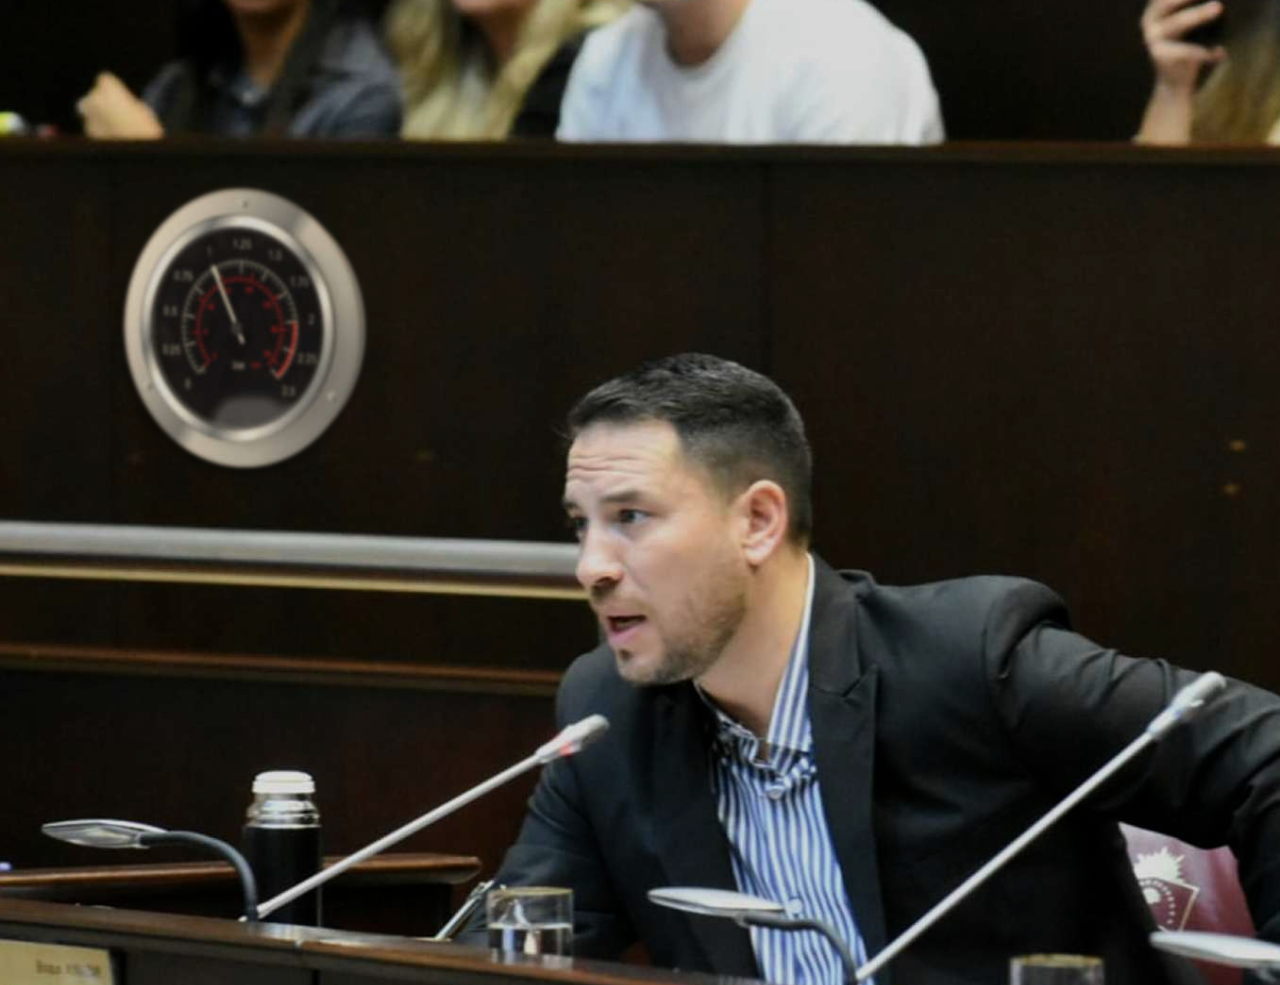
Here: 1 bar
